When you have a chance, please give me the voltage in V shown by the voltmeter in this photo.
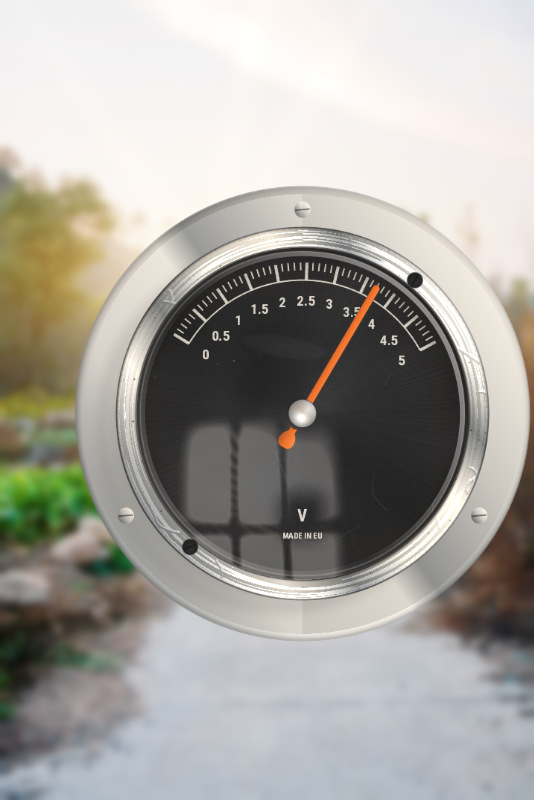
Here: 3.7 V
